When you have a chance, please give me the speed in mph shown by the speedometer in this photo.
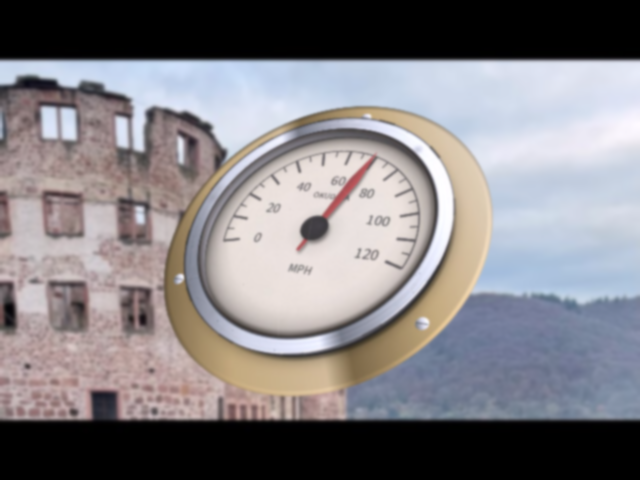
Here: 70 mph
